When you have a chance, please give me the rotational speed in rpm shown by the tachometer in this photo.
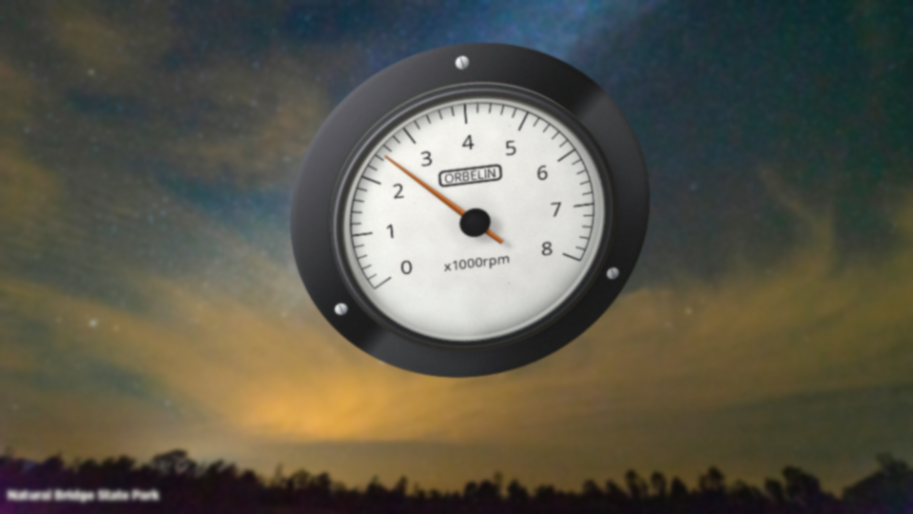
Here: 2500 rpm
